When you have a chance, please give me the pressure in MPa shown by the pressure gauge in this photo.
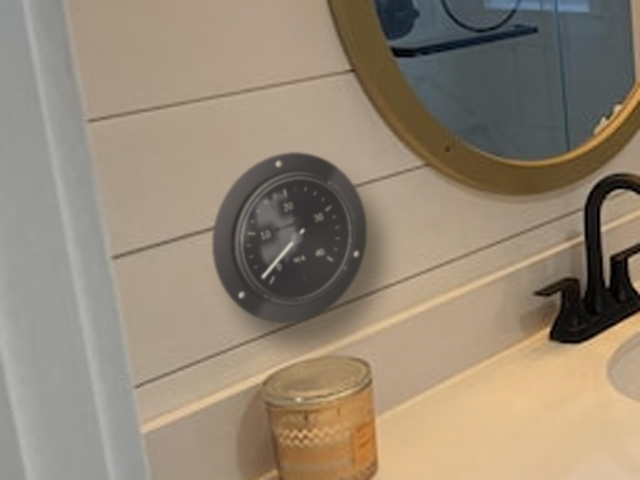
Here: 2 MPa
